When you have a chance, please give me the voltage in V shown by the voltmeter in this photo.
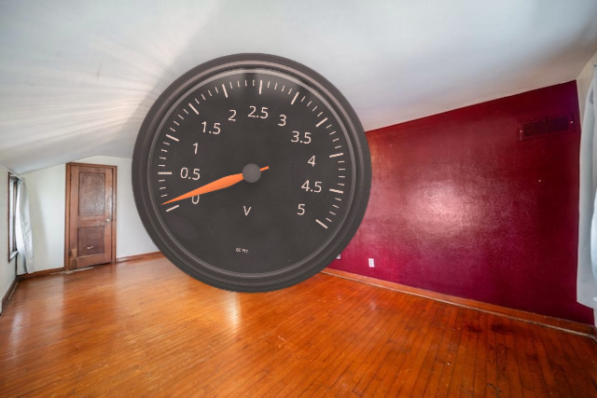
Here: 0.1 V
